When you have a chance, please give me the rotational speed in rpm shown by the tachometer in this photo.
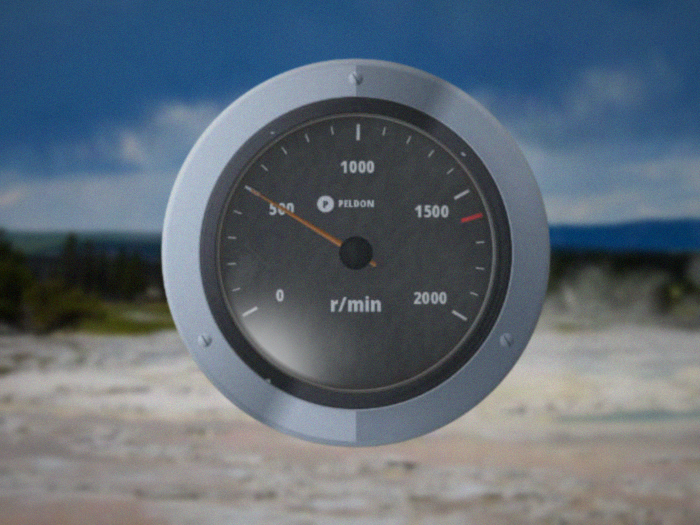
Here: 500 rpm
